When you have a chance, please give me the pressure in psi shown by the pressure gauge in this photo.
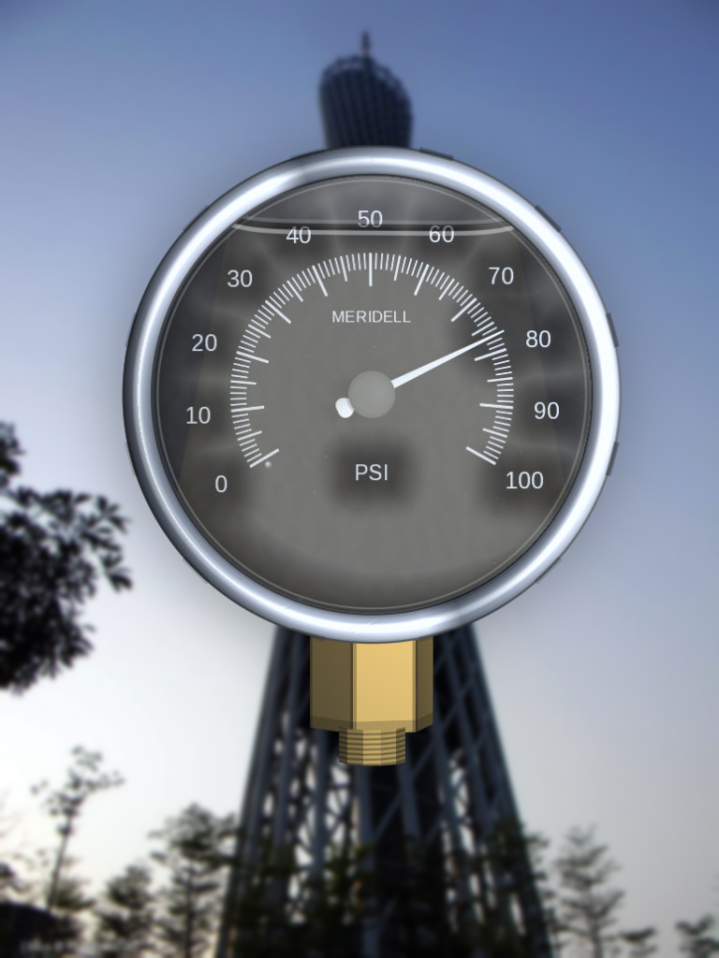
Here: 77 psi
